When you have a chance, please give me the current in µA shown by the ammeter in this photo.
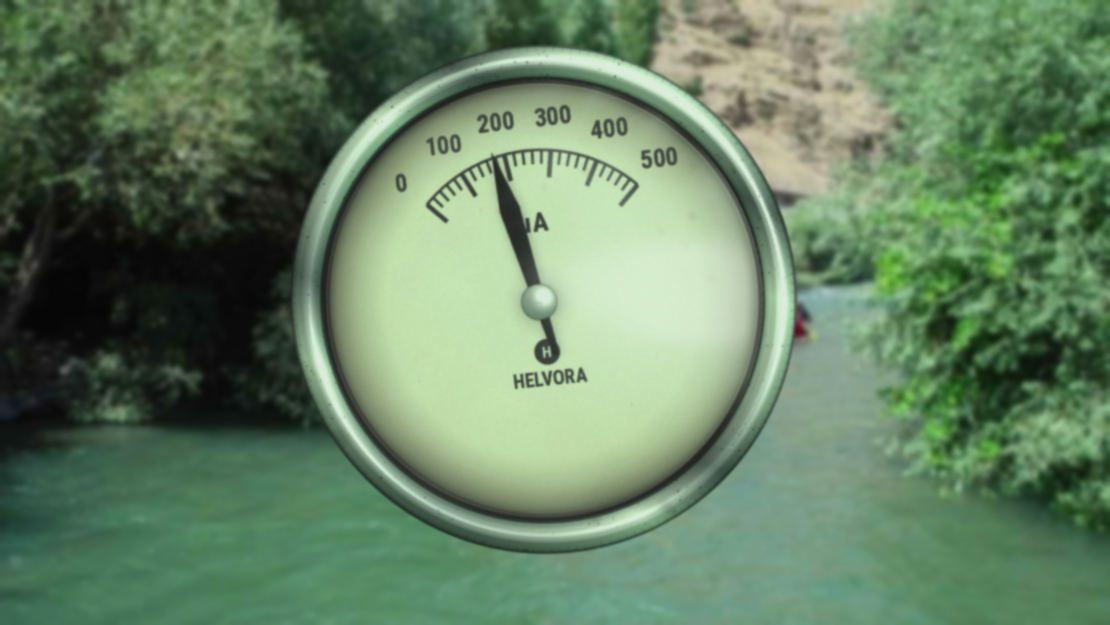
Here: 180 µA
